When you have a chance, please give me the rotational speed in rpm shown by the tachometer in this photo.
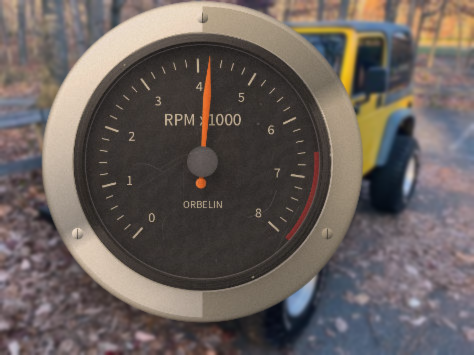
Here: 4200 rpm
